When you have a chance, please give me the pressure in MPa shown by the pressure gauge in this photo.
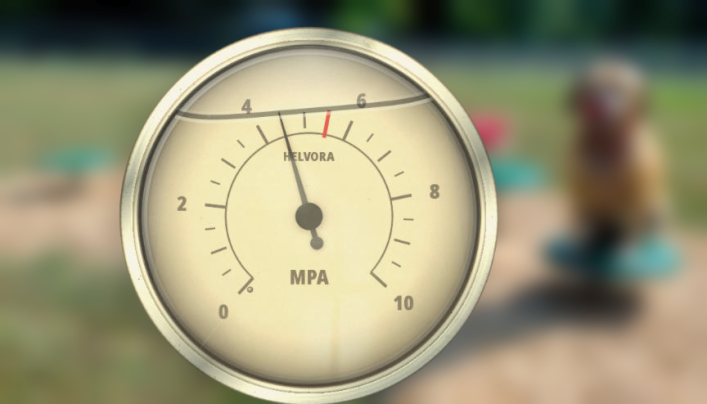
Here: 4.5 MPa
